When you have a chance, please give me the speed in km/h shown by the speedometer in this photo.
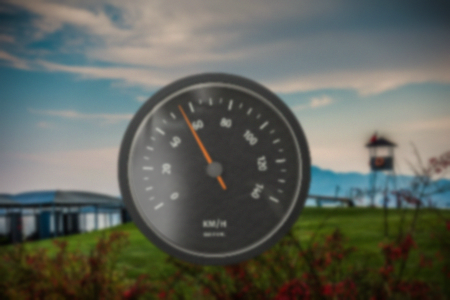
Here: 55 km/h
